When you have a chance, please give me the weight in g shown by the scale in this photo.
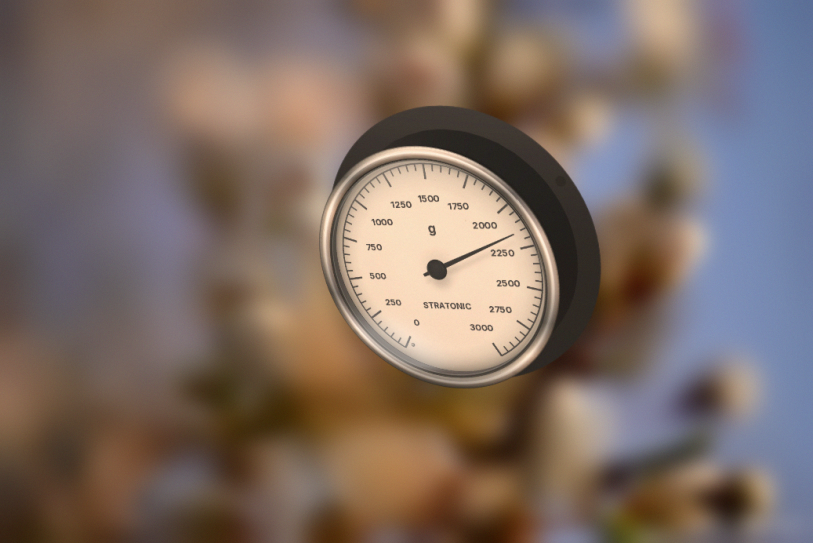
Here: 2150 g
